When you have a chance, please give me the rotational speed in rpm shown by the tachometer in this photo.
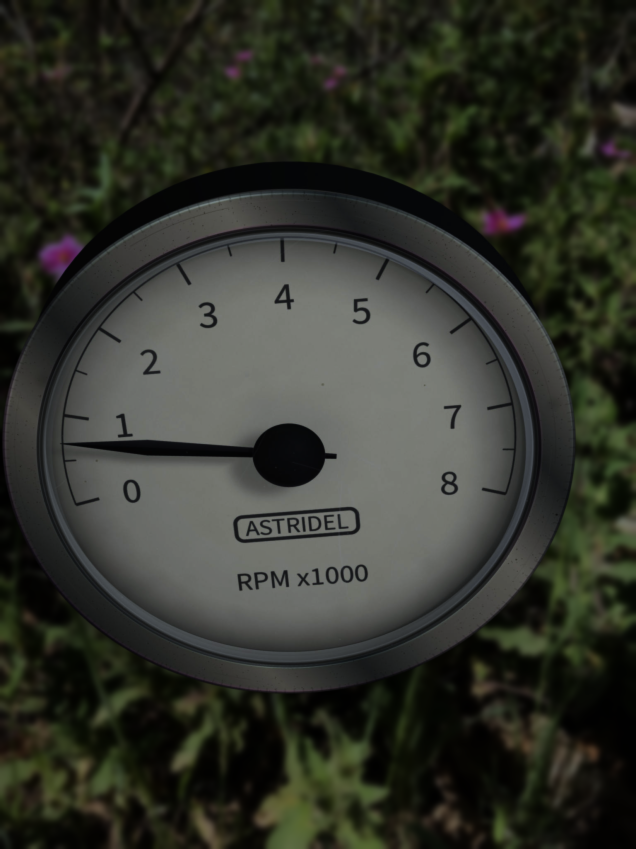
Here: 750 rpm
